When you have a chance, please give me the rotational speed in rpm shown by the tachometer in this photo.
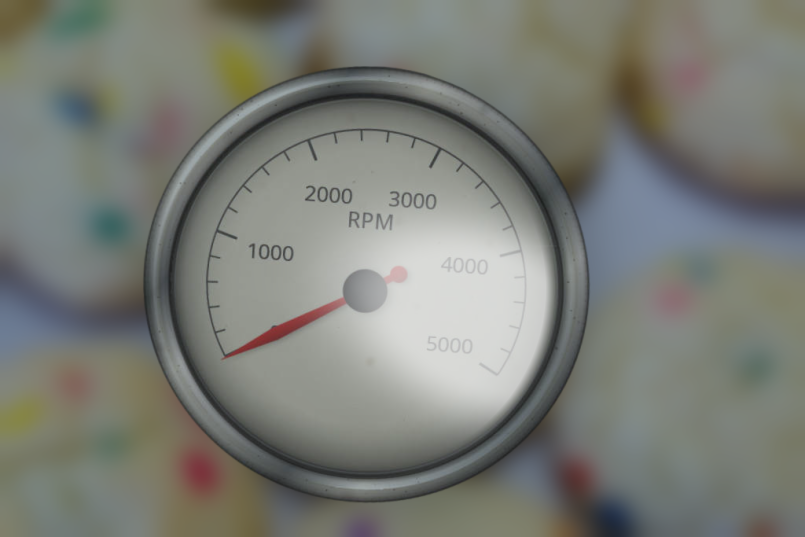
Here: 0 rpm
